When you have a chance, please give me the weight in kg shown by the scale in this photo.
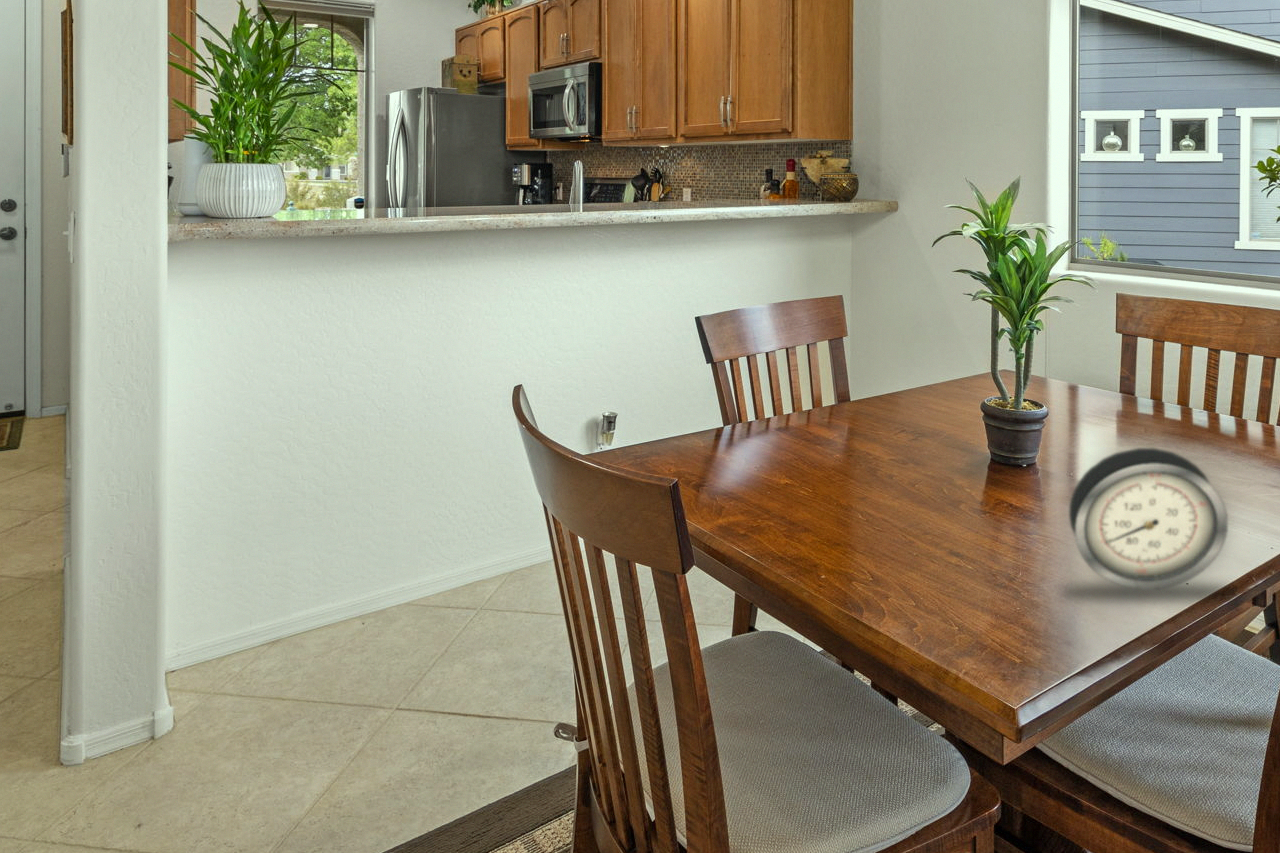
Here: 90 kg
